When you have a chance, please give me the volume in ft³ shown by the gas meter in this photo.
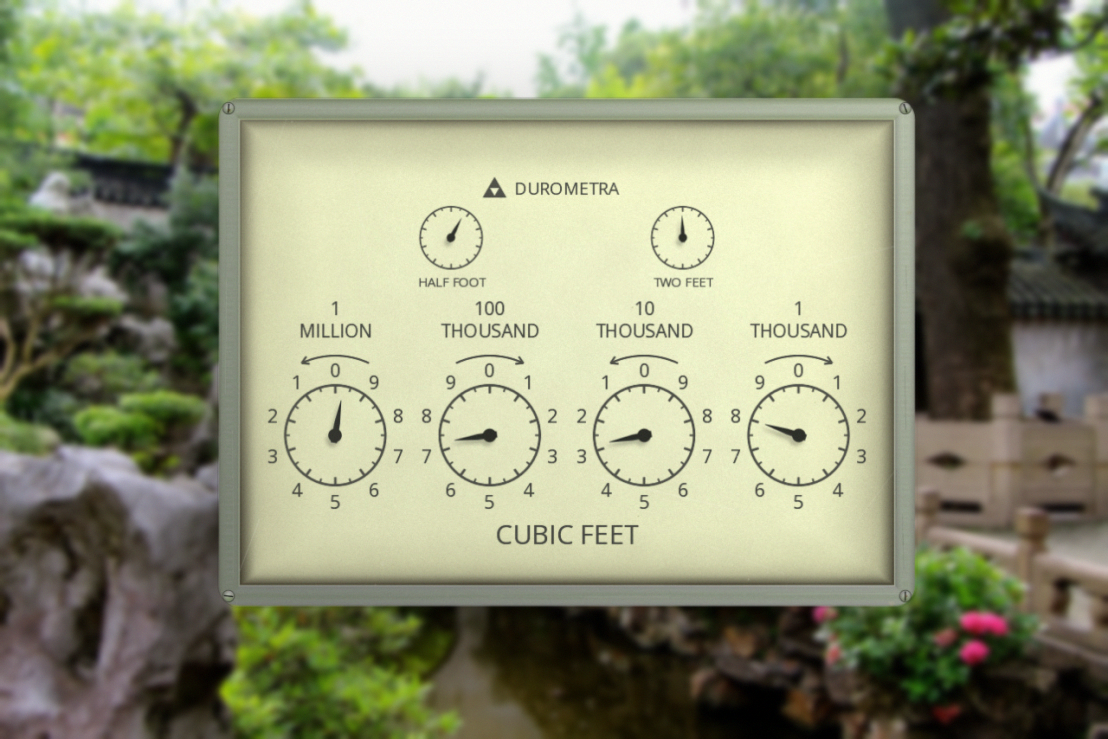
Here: 972800 ft³
